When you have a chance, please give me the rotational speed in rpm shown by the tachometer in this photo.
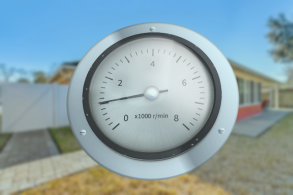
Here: 1000 rpm
